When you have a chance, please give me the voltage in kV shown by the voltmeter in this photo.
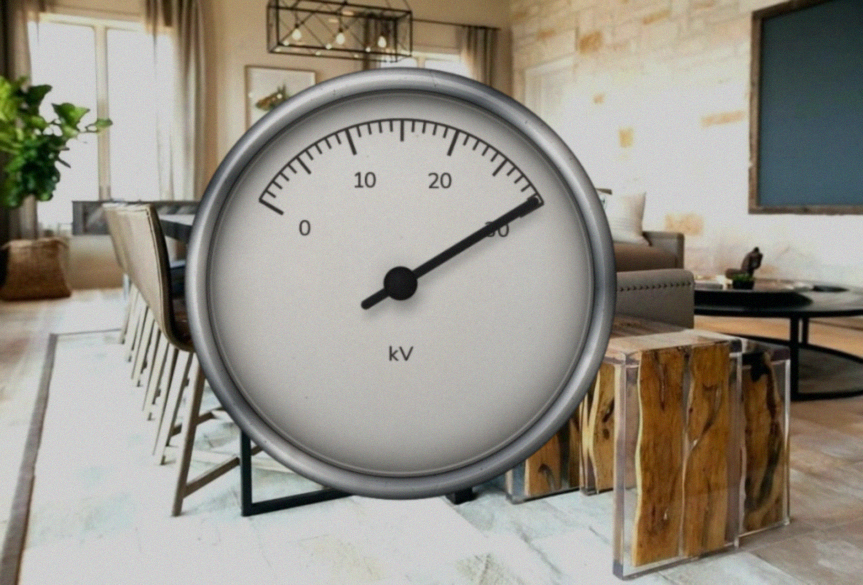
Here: 29.5 kV
